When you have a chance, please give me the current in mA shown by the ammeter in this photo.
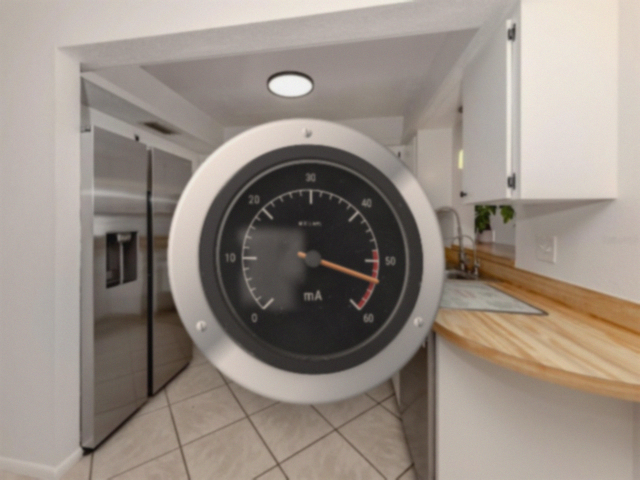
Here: 54 mA
